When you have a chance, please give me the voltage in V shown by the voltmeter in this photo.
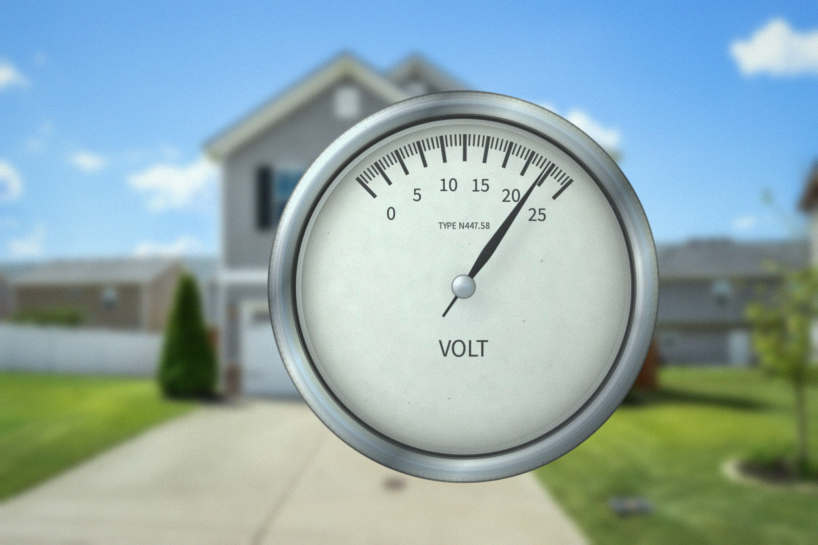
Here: 22 V
